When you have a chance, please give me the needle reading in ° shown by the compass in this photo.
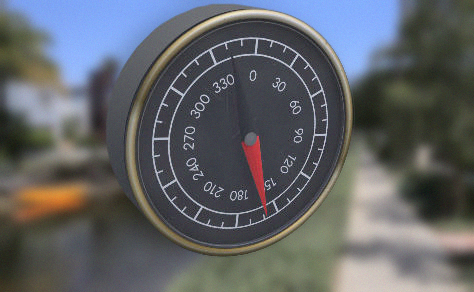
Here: 160 °
